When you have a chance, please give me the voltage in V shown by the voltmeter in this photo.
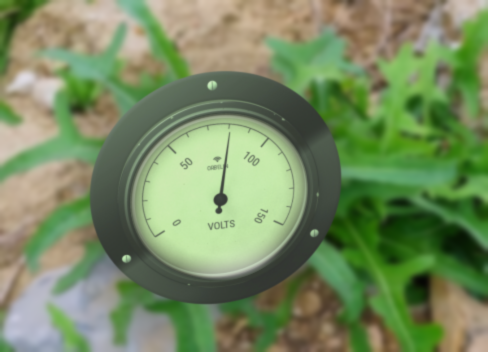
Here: 80 V
